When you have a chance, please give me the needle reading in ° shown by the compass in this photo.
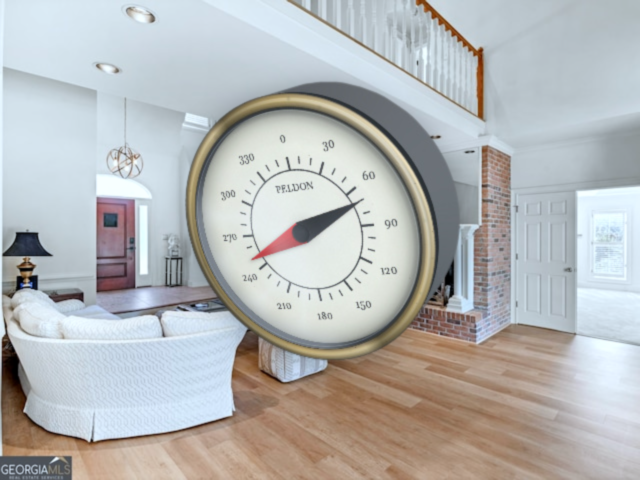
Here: 250 °
